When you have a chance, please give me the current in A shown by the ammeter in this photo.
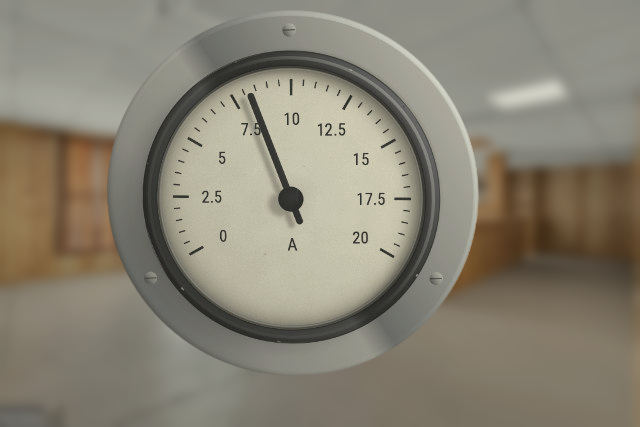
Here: 8.25 A
